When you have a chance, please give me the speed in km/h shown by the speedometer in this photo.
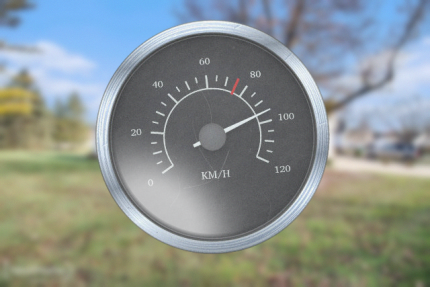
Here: 95 km/h
